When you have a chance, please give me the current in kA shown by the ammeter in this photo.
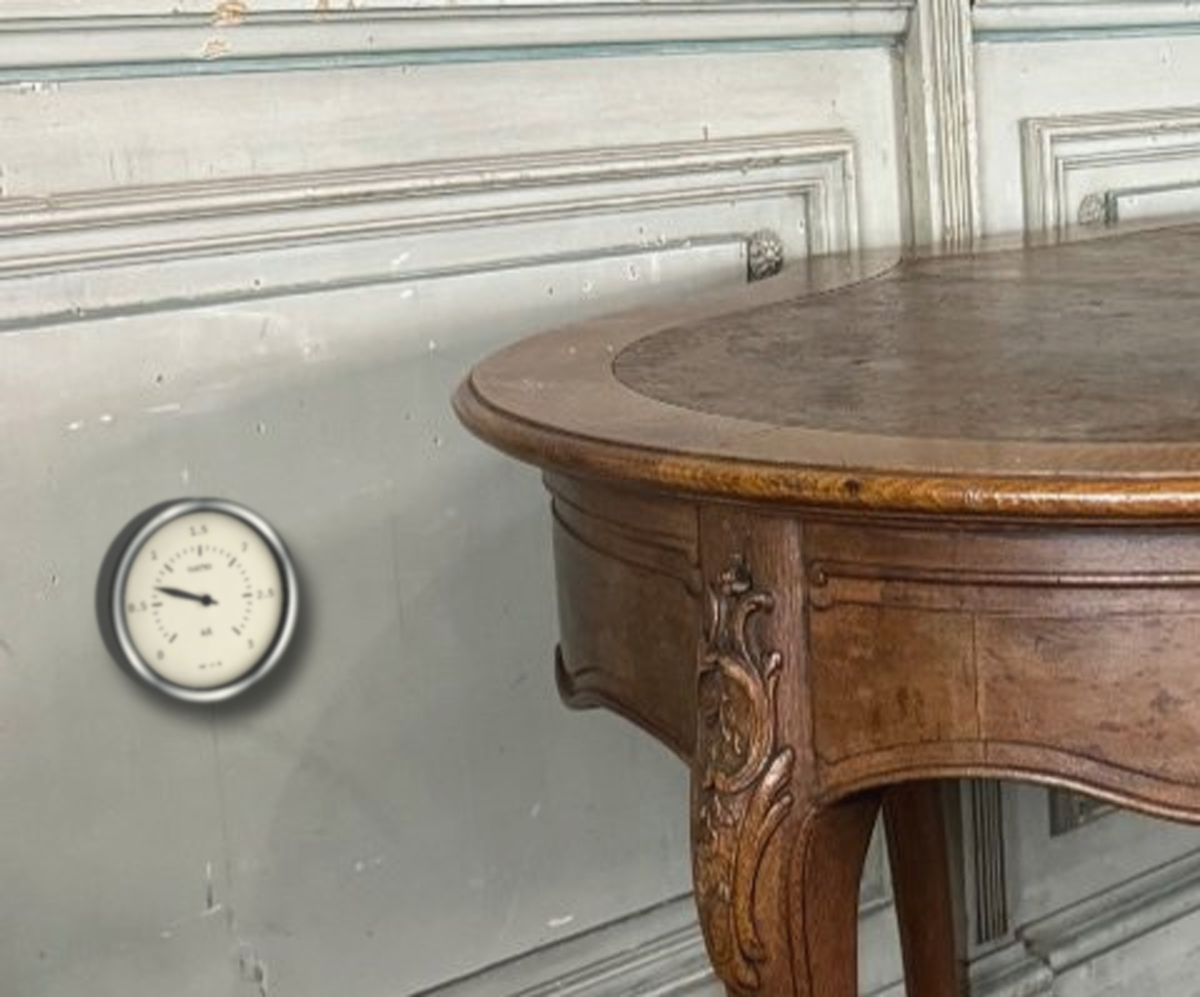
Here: 0.7 kA
